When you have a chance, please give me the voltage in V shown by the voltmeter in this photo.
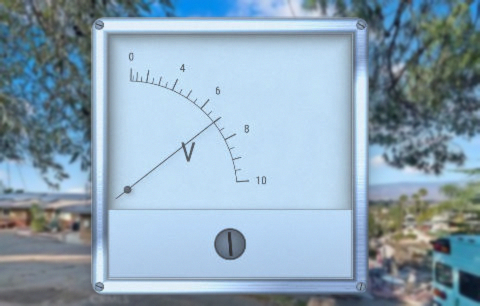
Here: 7 V
